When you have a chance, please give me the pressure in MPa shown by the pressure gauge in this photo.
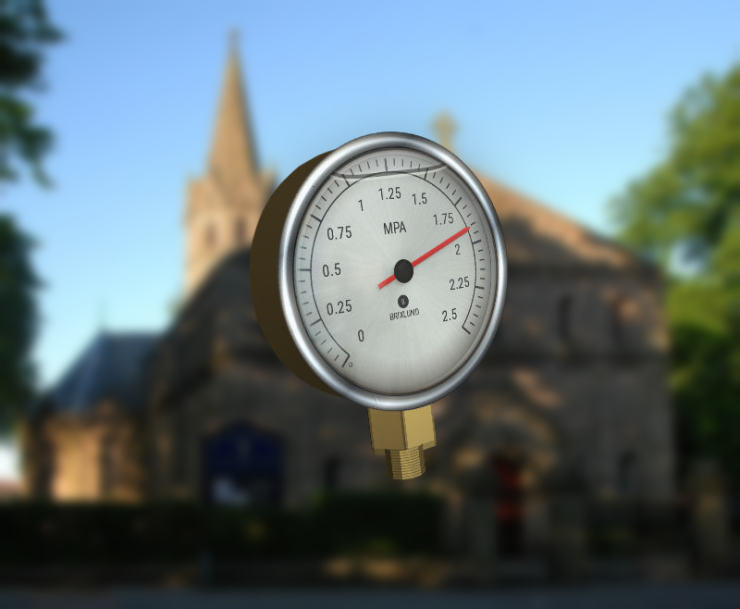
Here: 1.9 MPa
